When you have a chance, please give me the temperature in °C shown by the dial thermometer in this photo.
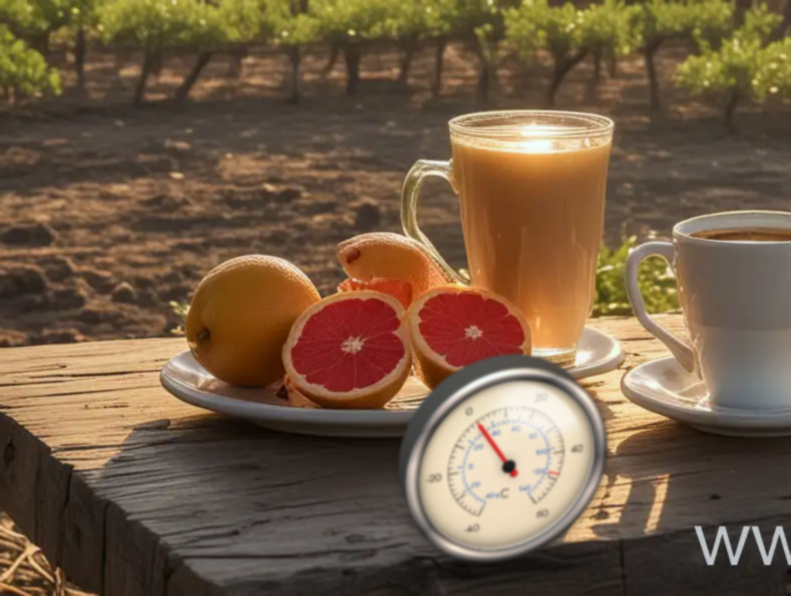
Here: 0 °C
